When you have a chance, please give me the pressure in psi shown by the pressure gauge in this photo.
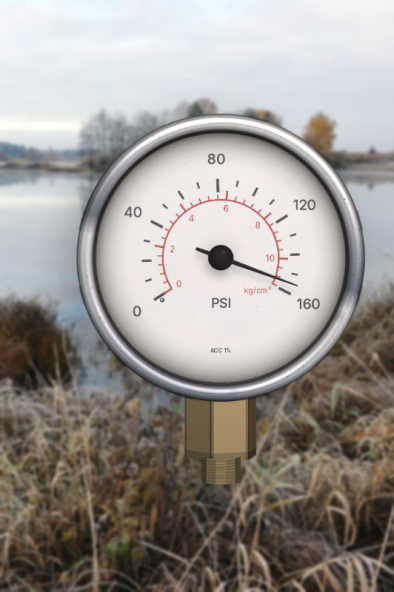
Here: 155 psi
